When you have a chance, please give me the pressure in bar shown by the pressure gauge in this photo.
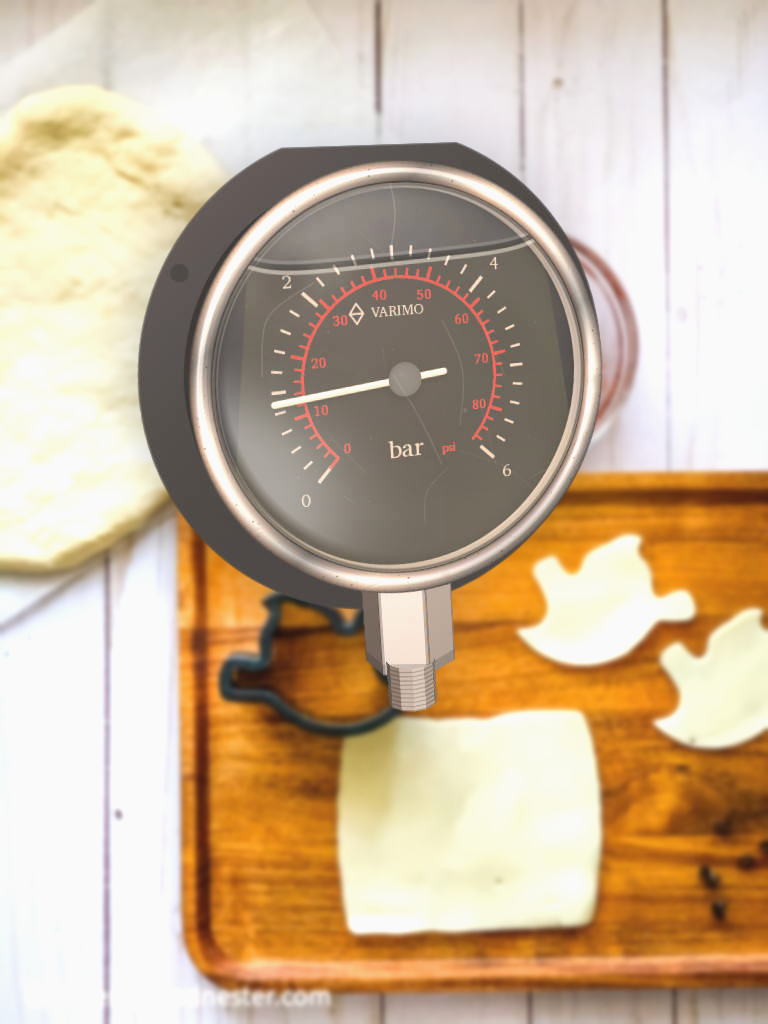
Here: 0.9 bar
